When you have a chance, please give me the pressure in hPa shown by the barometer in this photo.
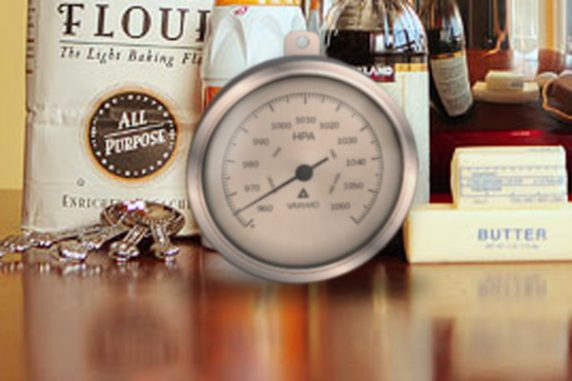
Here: 965 hPa
